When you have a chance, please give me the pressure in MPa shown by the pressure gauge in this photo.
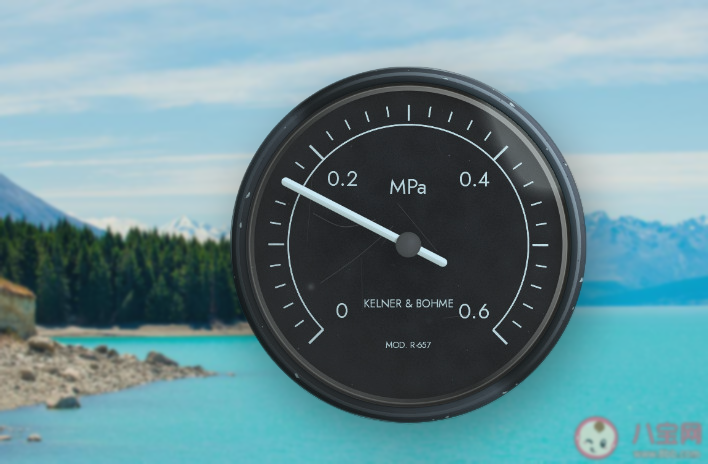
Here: 0.16 MPa
